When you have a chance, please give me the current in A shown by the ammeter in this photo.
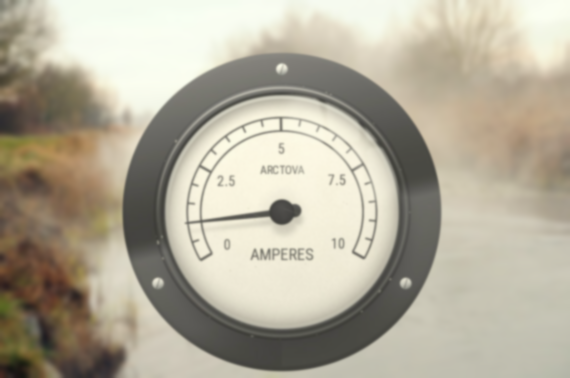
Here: 1 A
